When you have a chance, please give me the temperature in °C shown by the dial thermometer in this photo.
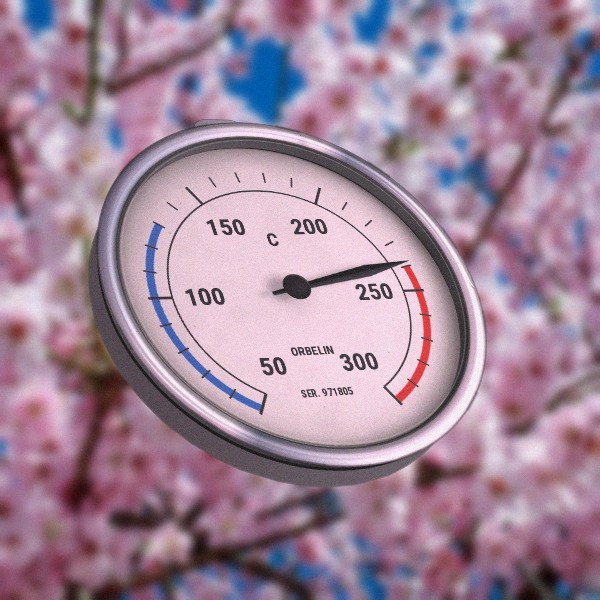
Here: 240 °C
